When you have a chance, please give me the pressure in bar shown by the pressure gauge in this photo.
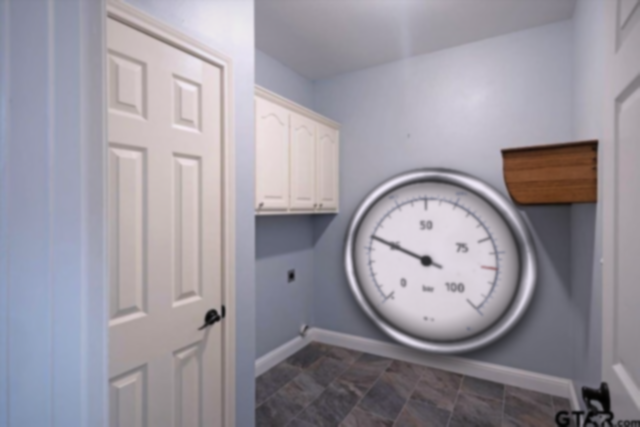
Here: 25 bar
